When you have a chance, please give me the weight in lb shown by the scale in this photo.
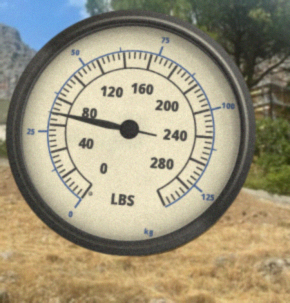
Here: 68 lb
